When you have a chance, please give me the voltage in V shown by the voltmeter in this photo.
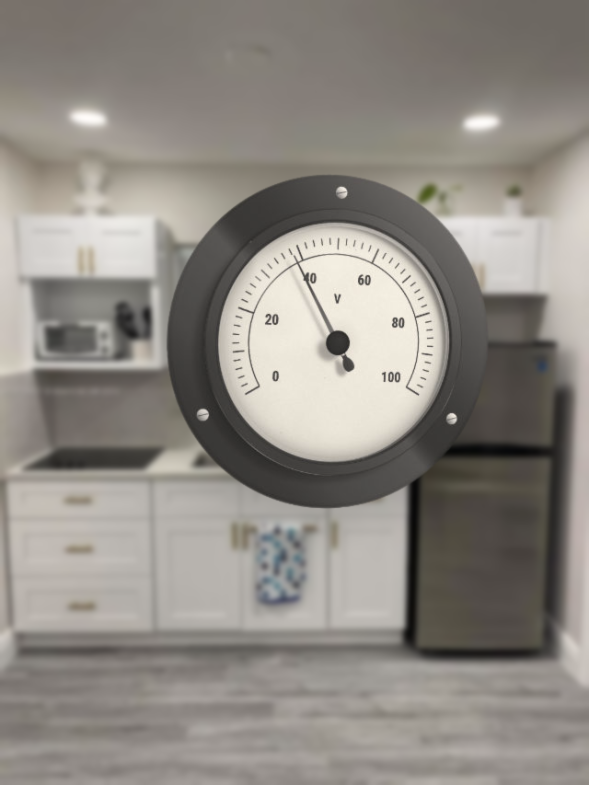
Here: 38 V
